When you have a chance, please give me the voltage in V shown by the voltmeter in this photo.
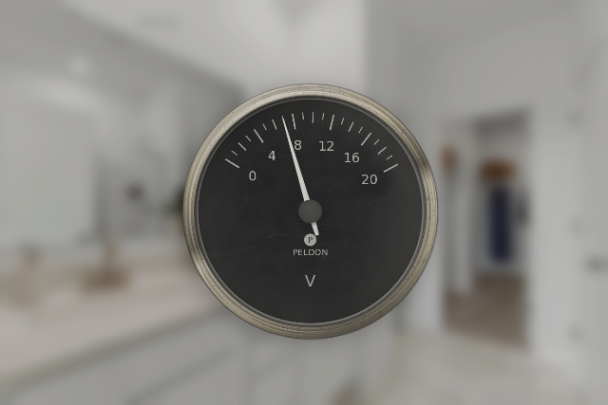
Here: 7 V
